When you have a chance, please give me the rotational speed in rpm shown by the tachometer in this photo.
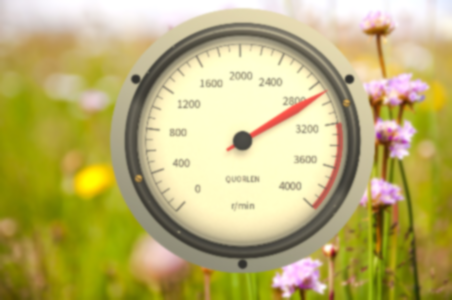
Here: 2900 rpm
